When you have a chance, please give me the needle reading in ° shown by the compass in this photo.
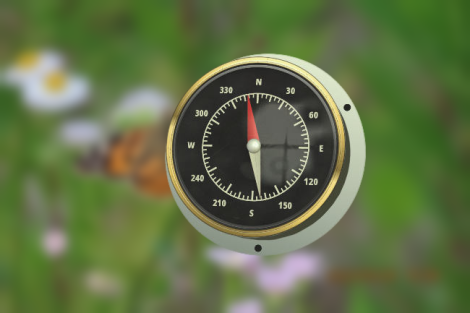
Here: 350 °
